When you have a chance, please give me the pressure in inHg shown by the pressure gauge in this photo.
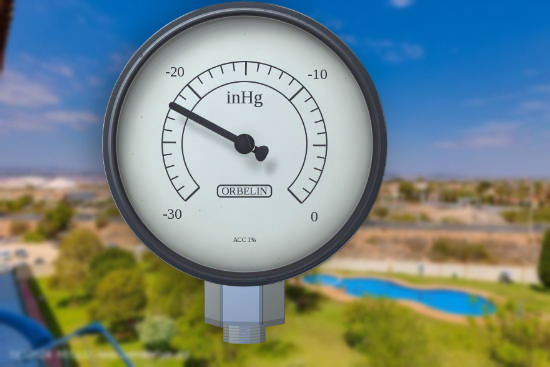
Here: -22 inHg
